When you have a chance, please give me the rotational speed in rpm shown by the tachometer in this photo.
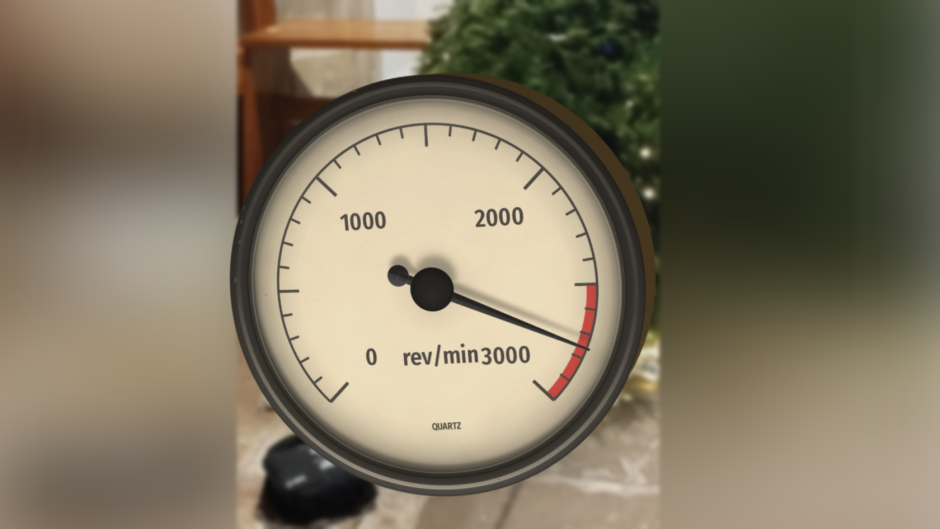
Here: 2750 rpm
